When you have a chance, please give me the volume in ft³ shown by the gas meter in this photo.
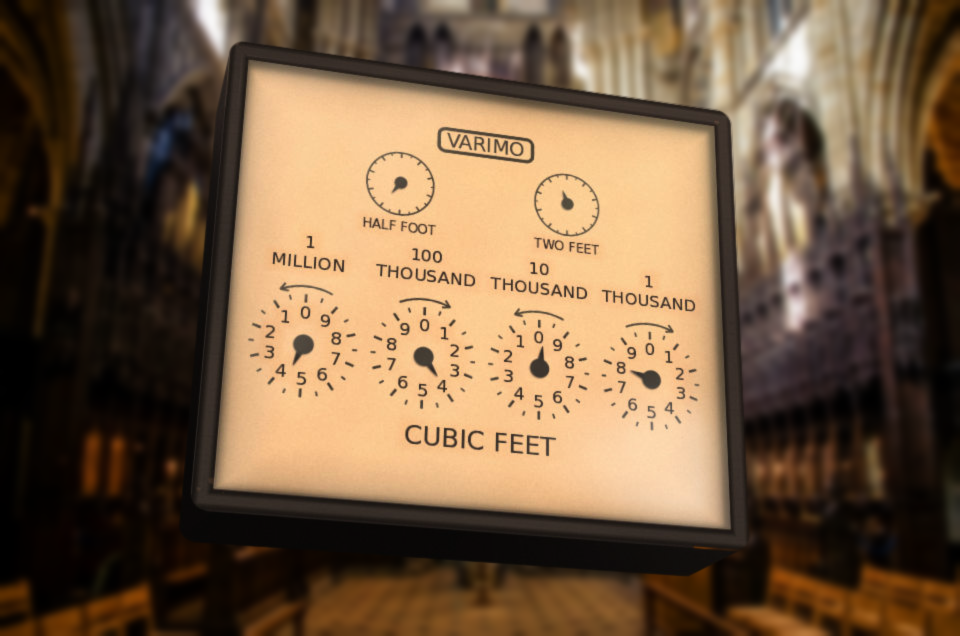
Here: 439800 ft³
